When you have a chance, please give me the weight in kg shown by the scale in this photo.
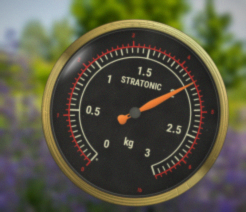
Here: 2 kg
